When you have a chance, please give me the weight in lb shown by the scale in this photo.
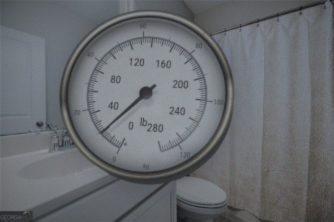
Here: 20 lb
